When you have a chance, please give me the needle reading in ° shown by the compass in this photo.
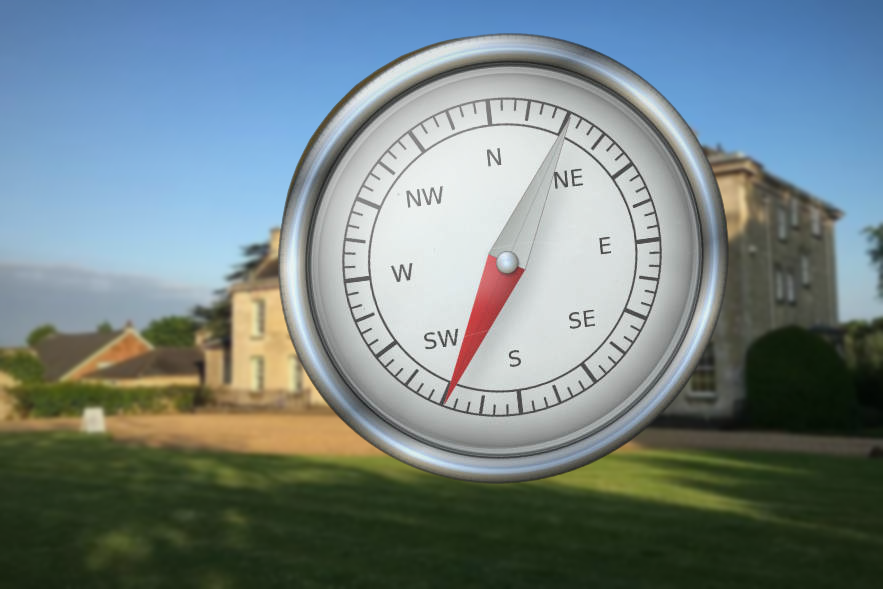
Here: 210 °
